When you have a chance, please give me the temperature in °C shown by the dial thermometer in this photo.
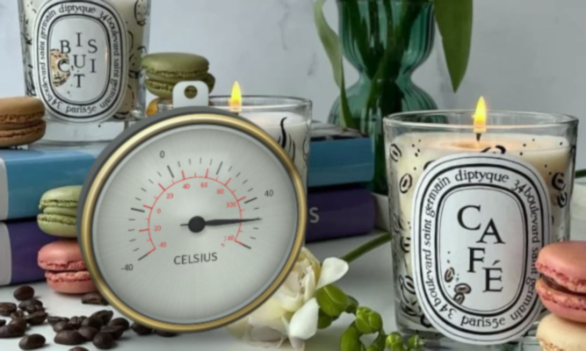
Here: 48 °C
